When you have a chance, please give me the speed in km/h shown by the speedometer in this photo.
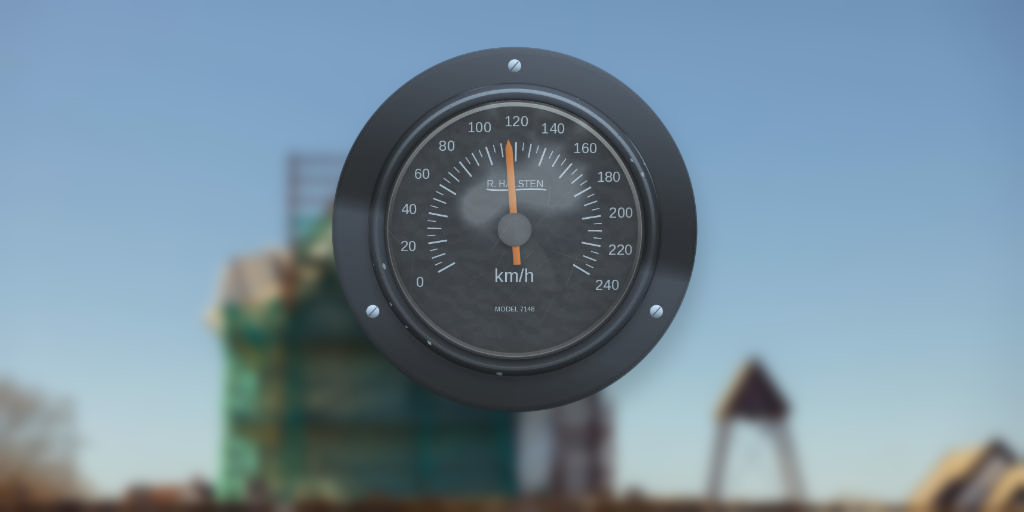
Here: 115 km/h
